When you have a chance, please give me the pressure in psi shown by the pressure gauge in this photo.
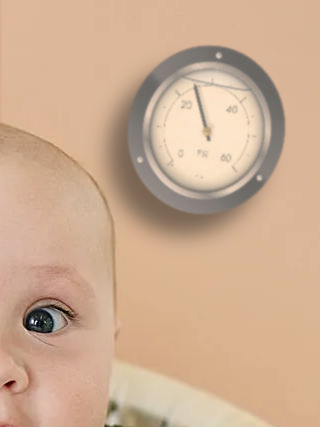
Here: 25 psi
